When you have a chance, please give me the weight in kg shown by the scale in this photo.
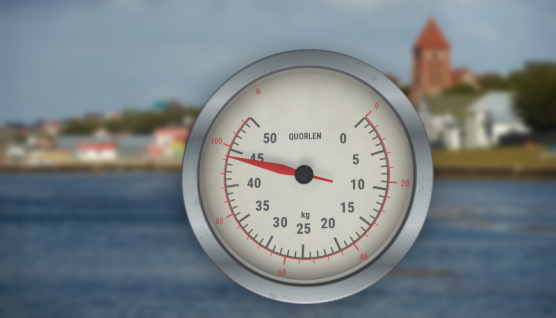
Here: 44 kg
